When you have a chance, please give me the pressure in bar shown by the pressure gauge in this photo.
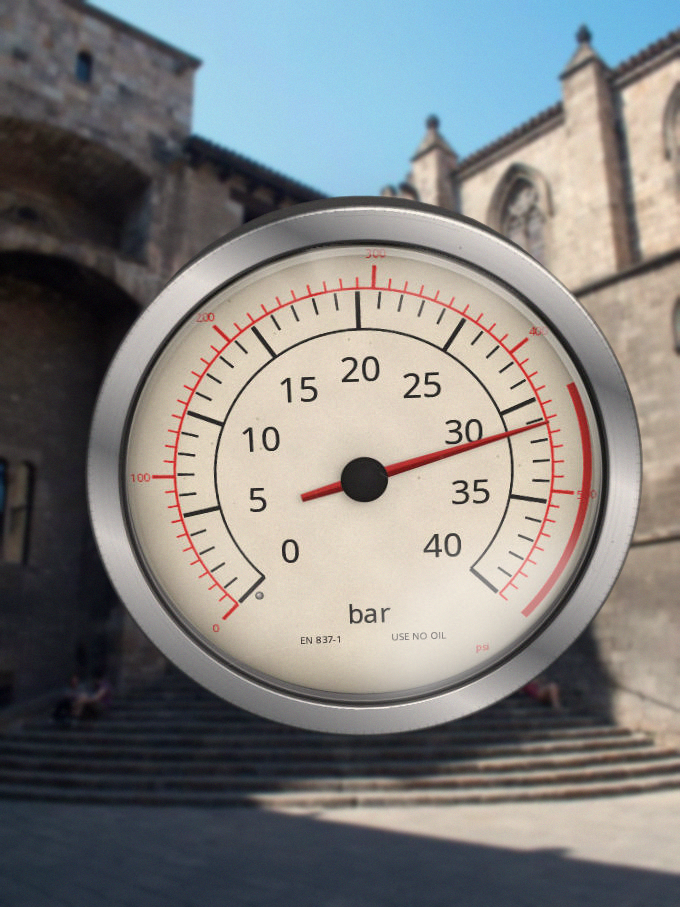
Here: 31 bar
